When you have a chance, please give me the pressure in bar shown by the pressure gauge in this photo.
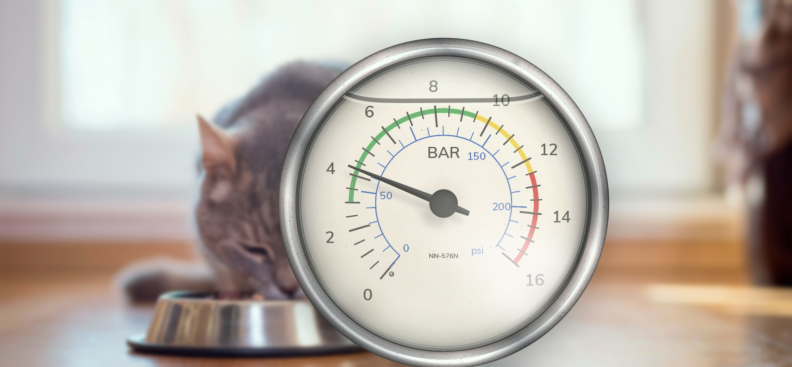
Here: 4.25 bar
